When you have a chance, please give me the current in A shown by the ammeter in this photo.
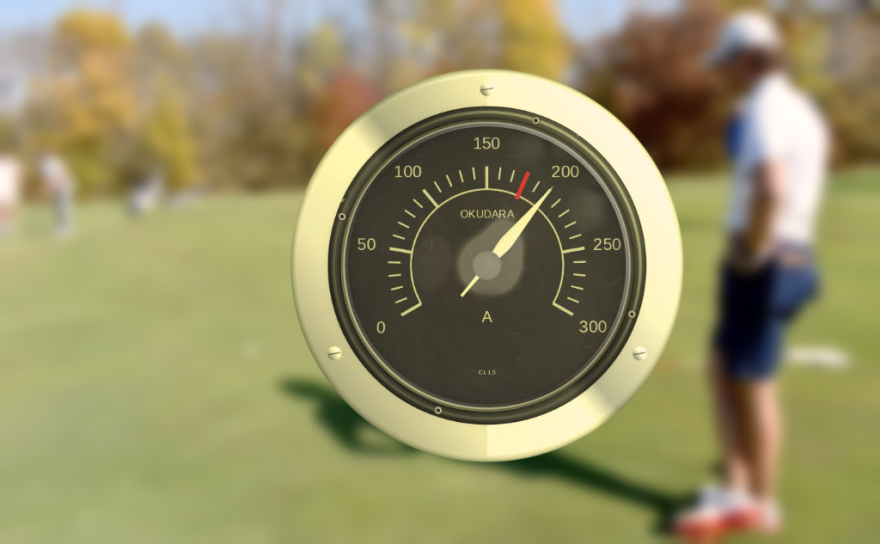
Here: 200 A
